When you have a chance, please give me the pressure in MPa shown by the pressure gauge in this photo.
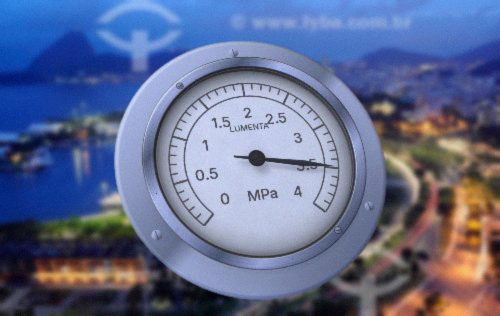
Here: 3.5 MPa
